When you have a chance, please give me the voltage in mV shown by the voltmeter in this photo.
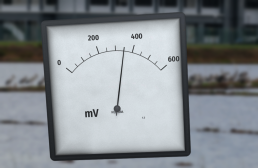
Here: 350 mV
